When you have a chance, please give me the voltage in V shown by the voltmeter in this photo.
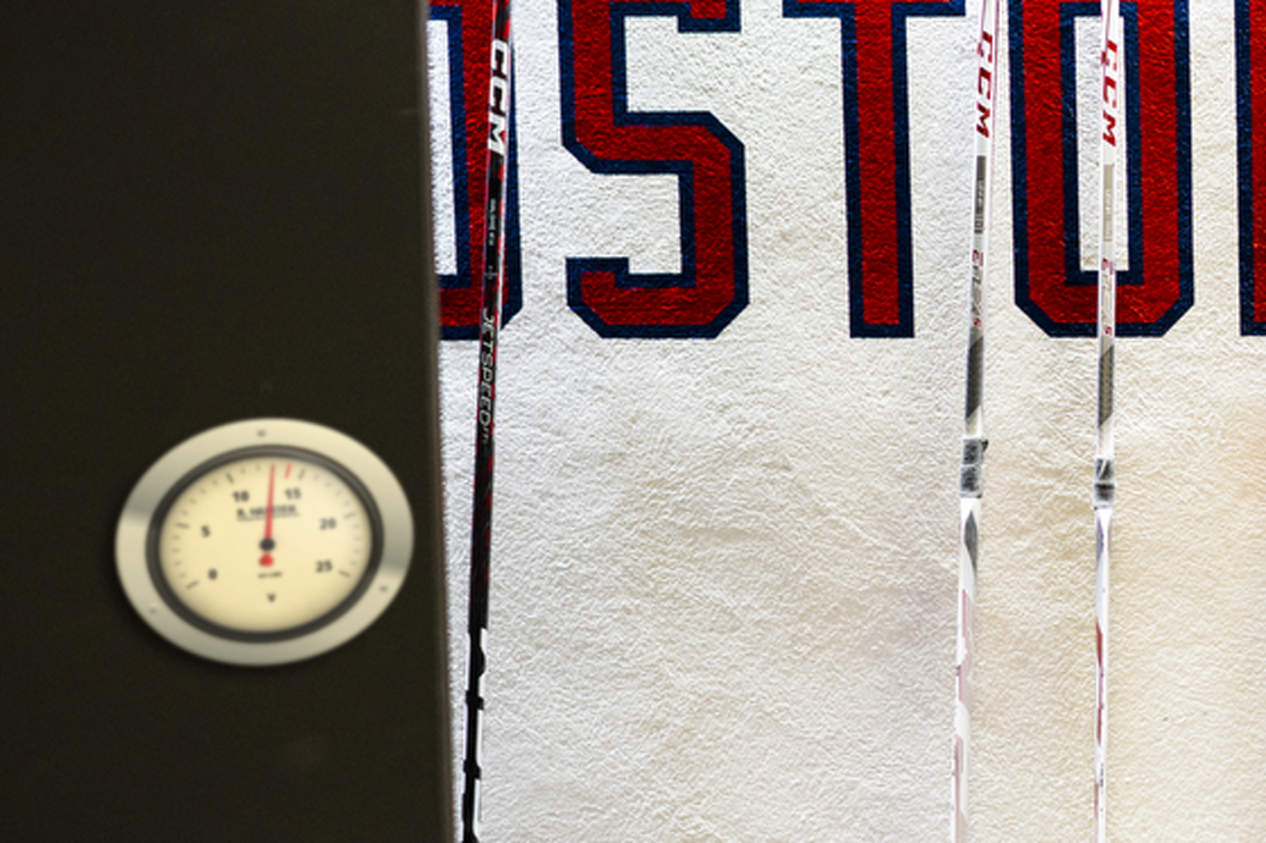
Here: 13 V
